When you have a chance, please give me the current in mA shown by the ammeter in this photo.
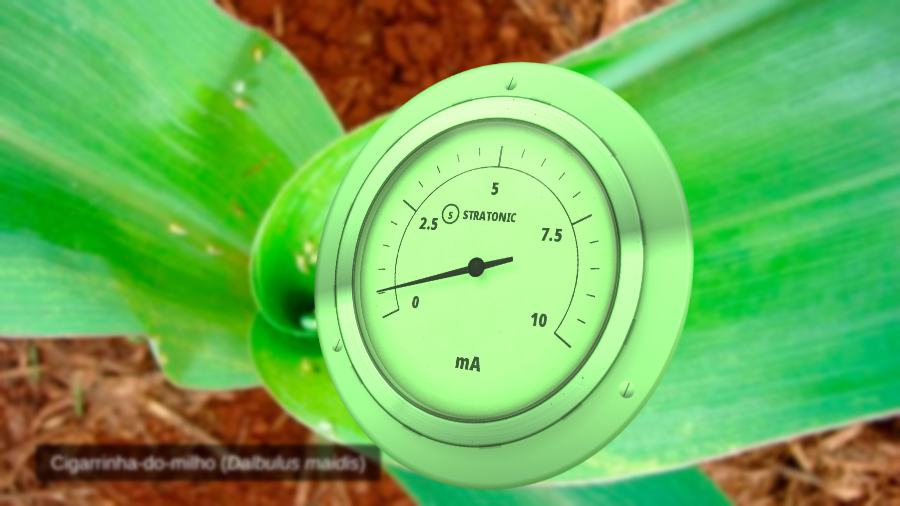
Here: 0.5 mA
